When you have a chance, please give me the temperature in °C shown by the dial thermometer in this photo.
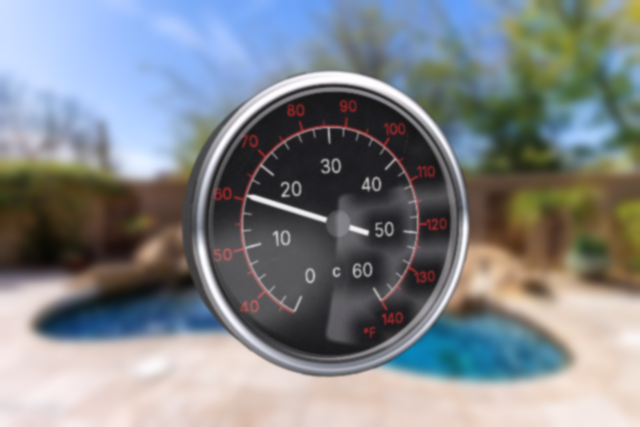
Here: 16 °C
